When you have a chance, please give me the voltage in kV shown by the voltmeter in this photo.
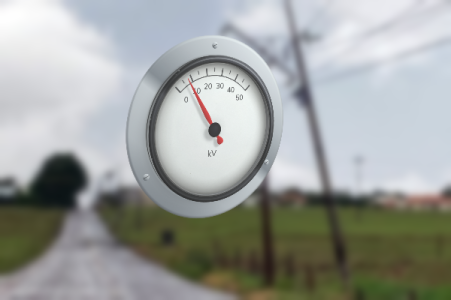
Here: 7.5 kV
